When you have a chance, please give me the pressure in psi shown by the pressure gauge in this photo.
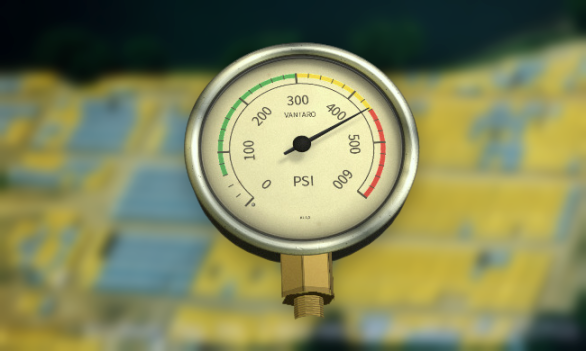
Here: 440 psi
